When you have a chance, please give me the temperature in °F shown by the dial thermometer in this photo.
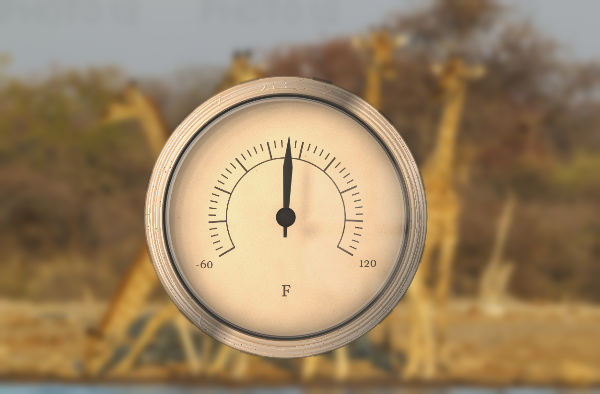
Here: 32 °F
